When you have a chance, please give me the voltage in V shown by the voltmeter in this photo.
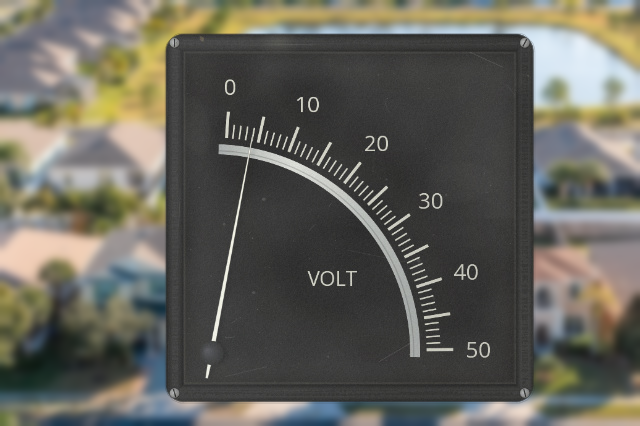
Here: 4 V
